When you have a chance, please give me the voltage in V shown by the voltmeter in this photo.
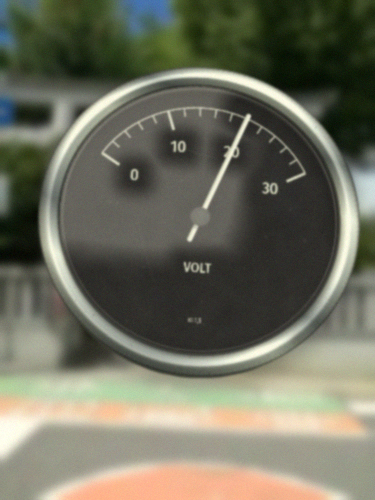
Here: 20 V
